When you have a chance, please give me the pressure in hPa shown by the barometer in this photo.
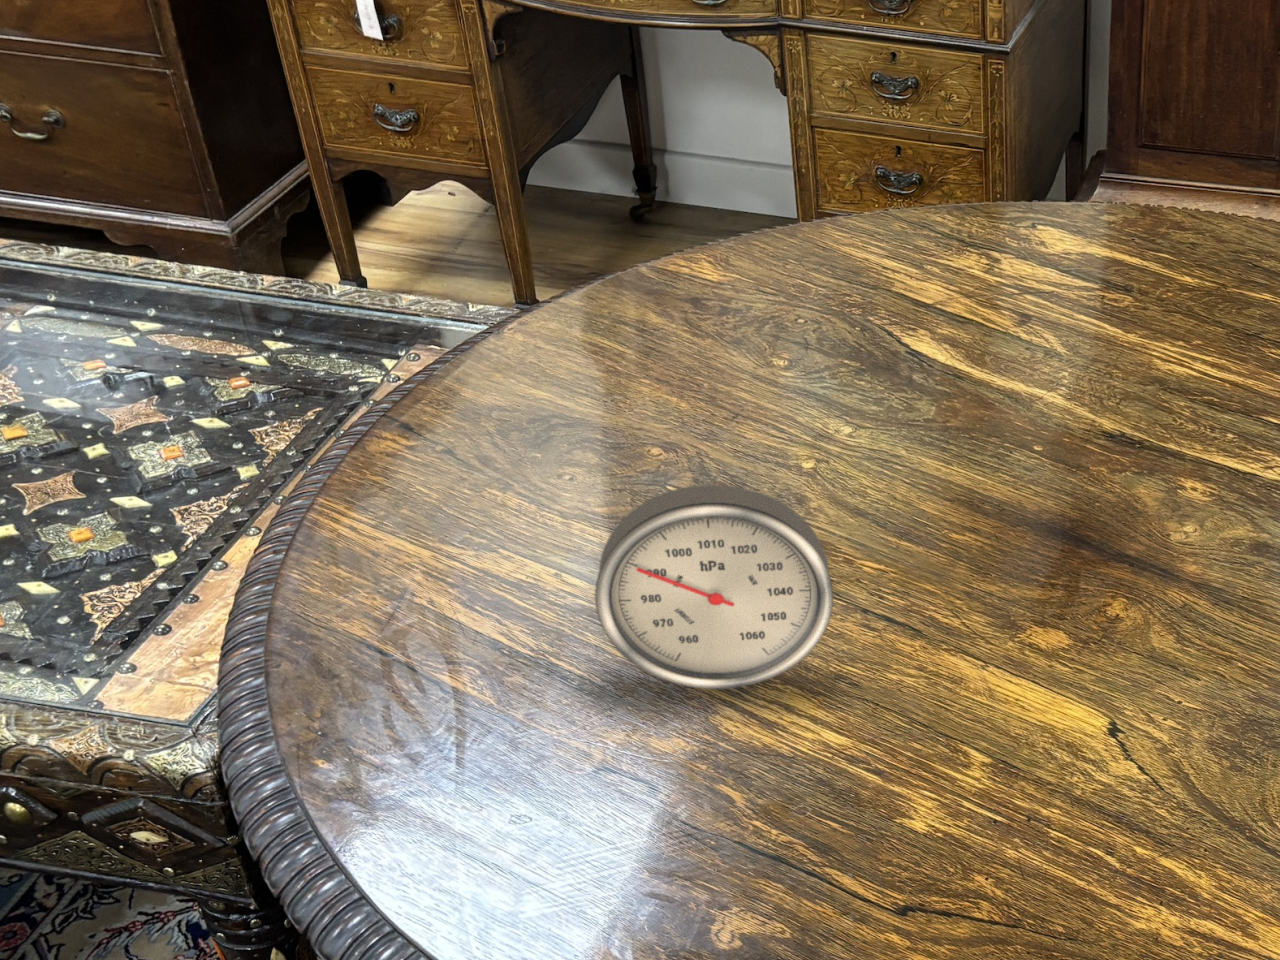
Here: 990 hPa
